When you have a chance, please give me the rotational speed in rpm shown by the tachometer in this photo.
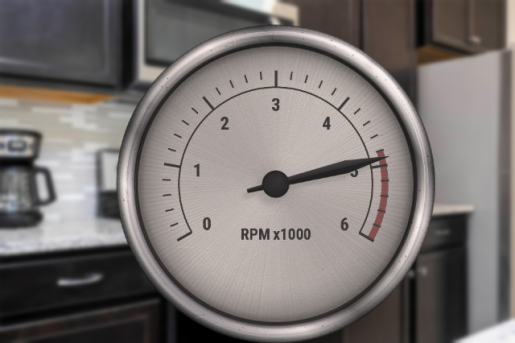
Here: 4900 rpm
